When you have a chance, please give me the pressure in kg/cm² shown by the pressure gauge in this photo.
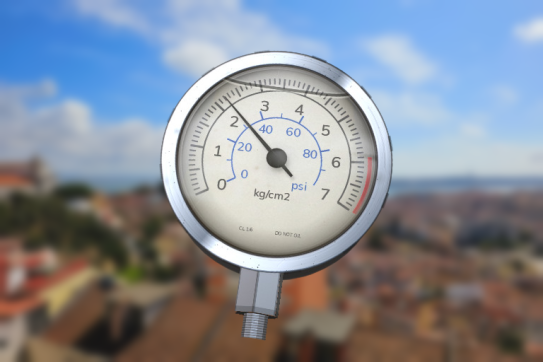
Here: 2.2 kg/cm²
